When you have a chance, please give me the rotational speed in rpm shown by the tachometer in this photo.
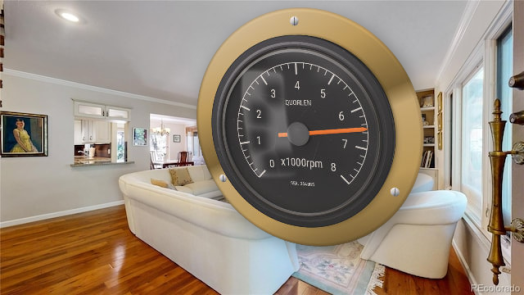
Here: 6500 rpm
